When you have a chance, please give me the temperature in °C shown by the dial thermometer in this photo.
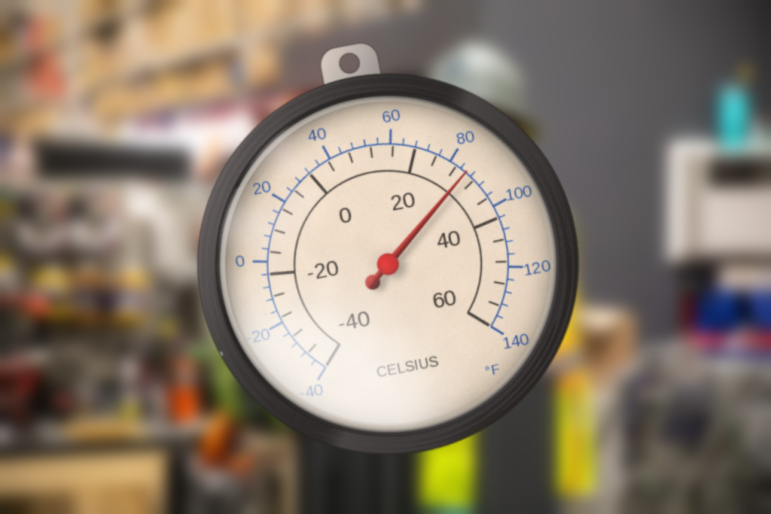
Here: 30 °C
